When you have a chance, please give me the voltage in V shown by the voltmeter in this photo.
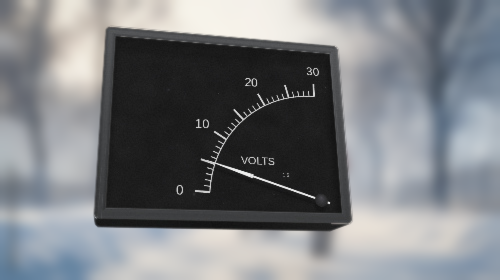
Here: 5 V
